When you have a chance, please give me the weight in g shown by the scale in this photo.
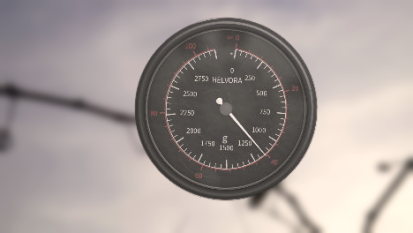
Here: 1150 g
